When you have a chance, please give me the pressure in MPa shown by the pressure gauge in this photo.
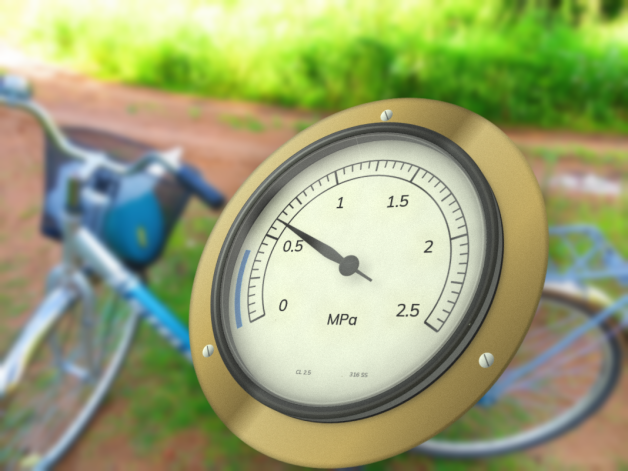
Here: 0.6 MPa
